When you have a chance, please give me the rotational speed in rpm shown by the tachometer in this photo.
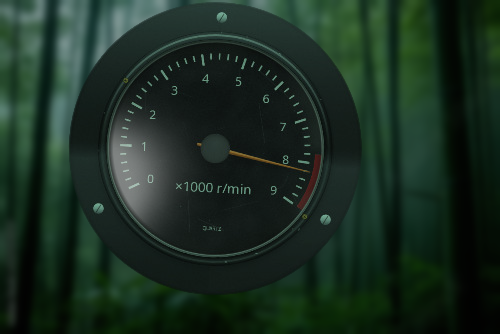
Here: 8200 rpm
